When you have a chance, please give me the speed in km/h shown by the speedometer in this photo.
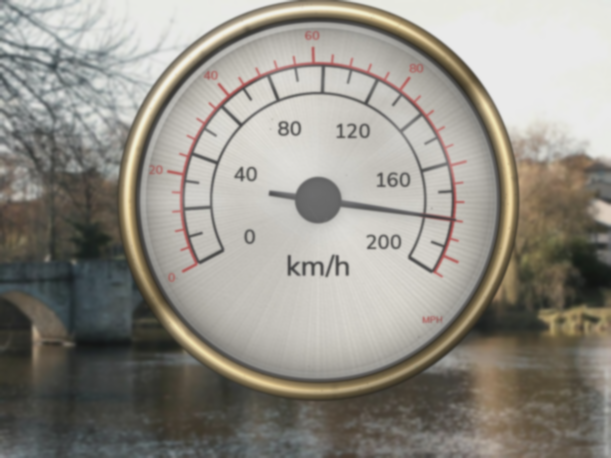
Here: 180 km/h
